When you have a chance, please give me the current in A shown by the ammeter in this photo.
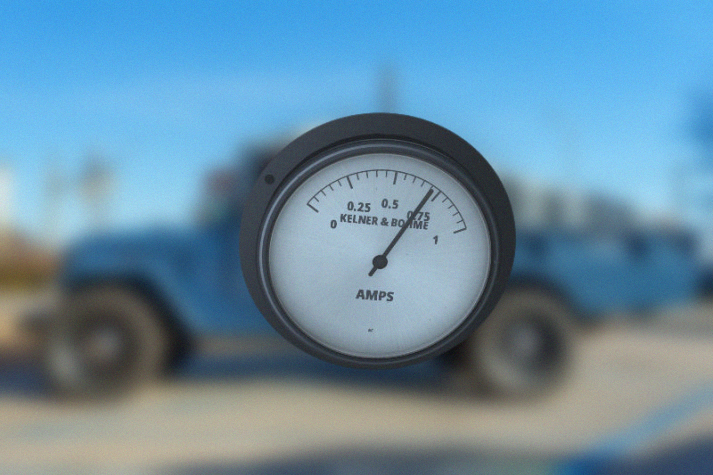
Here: 0.7 A
